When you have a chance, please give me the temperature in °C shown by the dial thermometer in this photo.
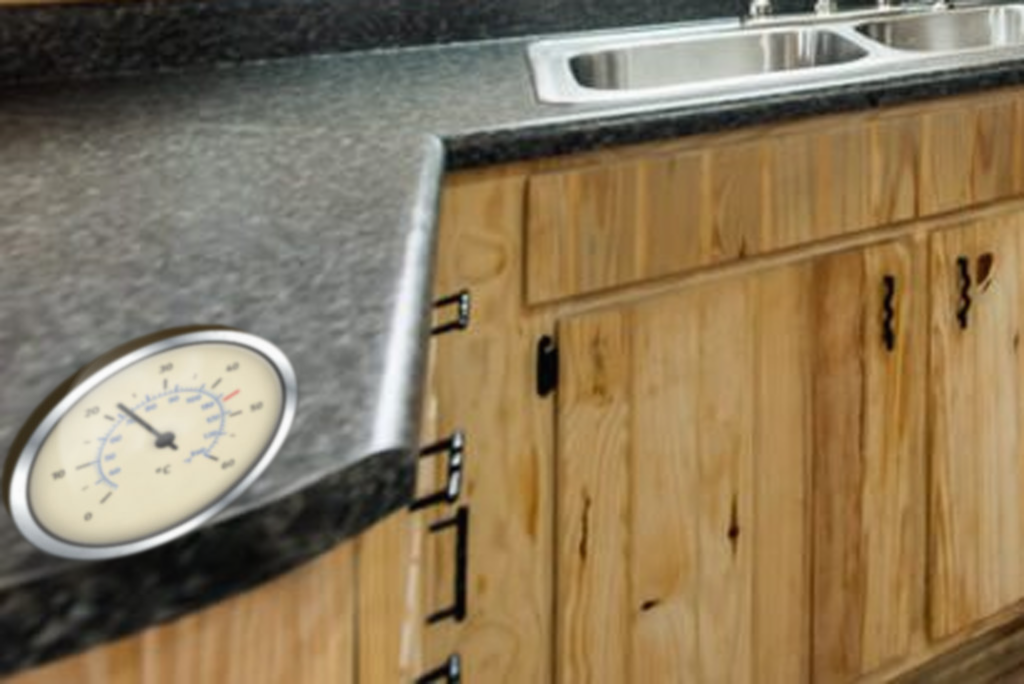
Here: 22.5 °C
